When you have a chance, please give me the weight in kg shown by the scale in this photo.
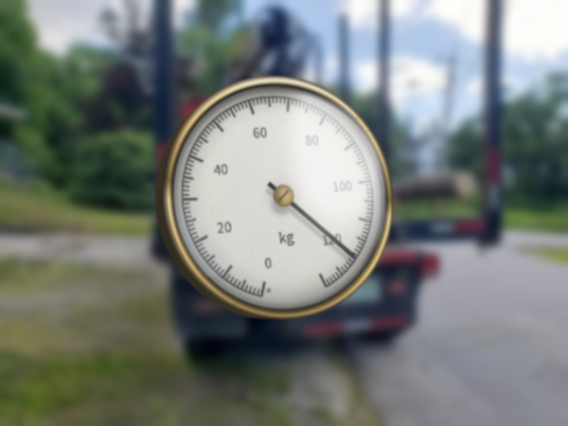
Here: 120 kg
